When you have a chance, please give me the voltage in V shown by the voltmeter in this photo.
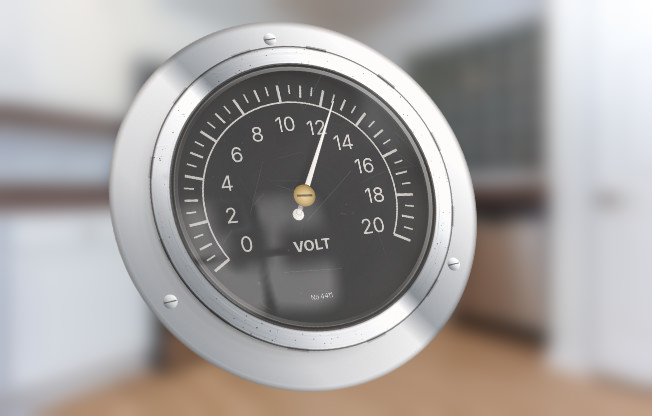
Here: 12.5 V
